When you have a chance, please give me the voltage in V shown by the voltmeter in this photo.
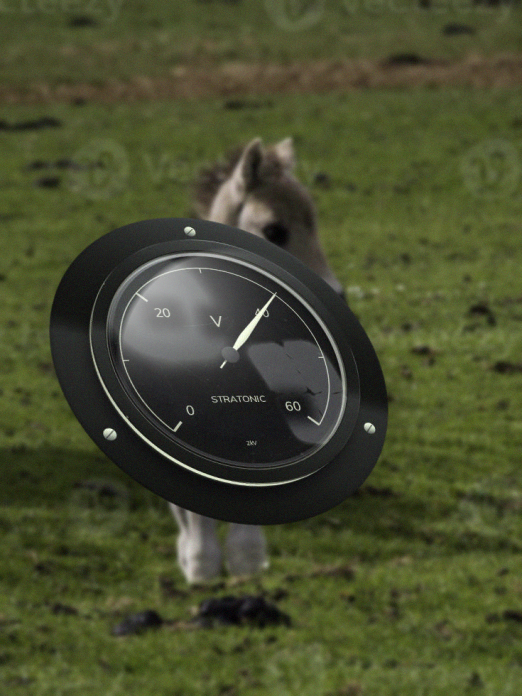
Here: 40 V
